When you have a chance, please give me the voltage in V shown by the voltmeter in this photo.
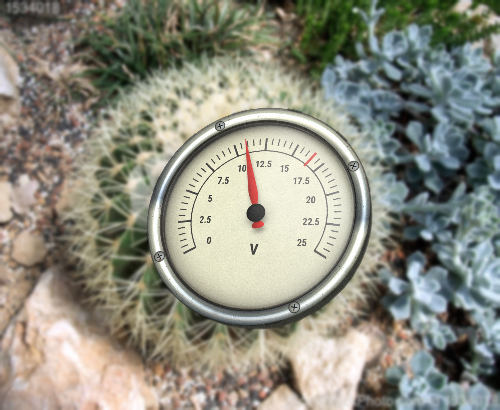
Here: 11 V
